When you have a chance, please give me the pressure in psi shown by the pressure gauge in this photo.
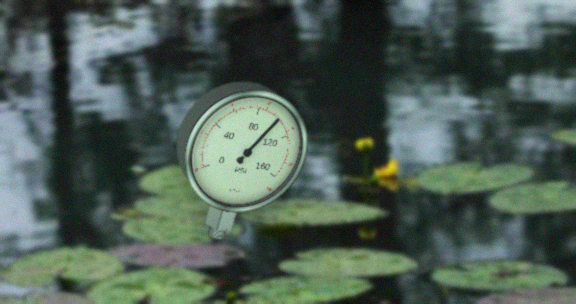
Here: 100 psi
